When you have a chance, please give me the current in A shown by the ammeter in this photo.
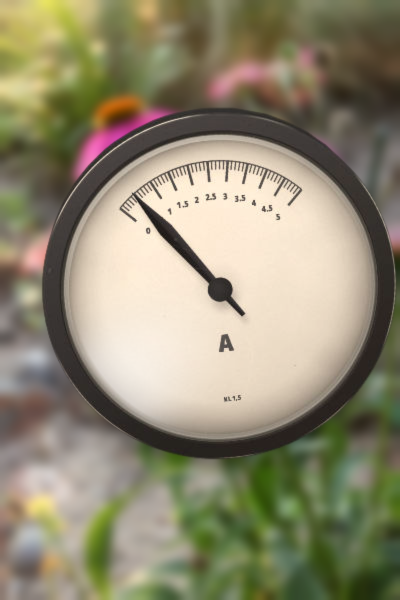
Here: 0.5 A
